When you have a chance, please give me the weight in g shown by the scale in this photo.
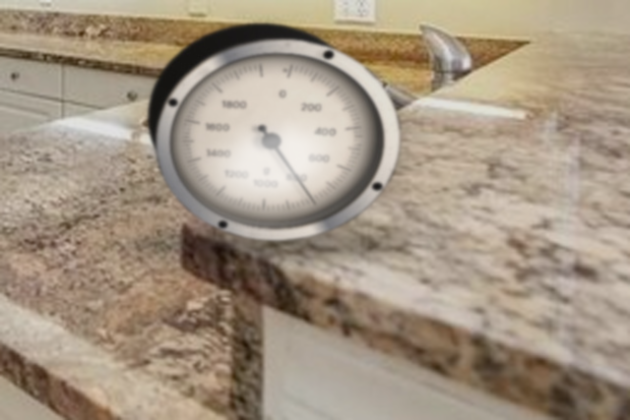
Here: 800 g
